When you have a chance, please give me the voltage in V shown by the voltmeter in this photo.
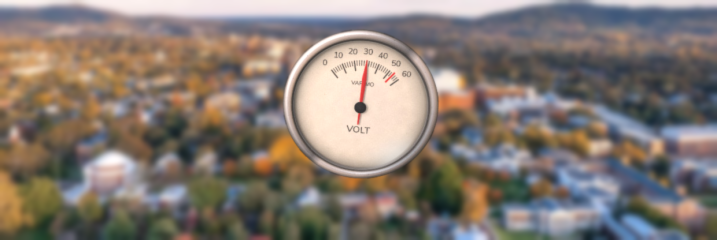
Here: 30 V
